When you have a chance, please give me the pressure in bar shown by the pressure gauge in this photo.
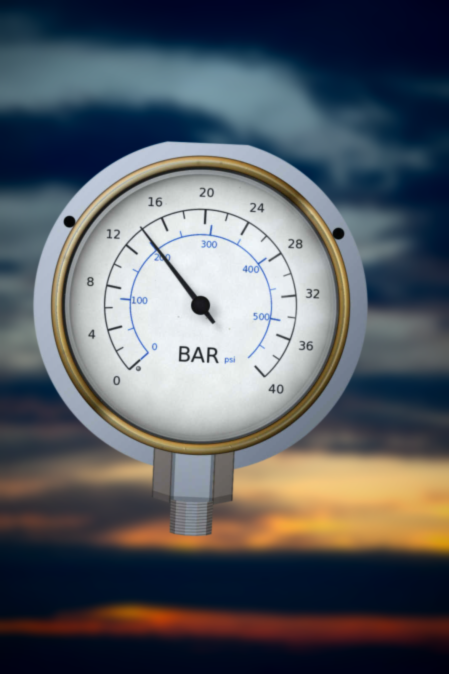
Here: 14 bar
